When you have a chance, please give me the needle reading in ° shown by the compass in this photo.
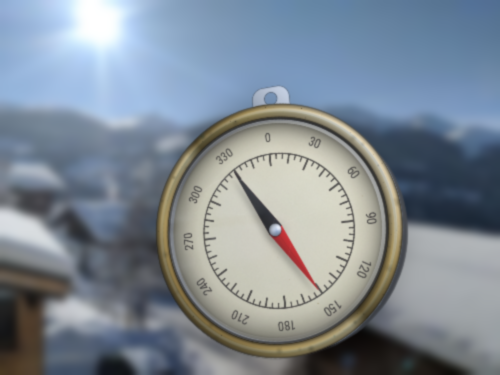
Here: 150 °
